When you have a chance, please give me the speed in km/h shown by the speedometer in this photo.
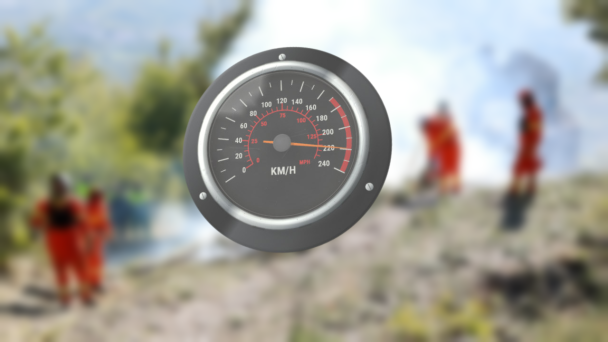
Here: 220 km/h
